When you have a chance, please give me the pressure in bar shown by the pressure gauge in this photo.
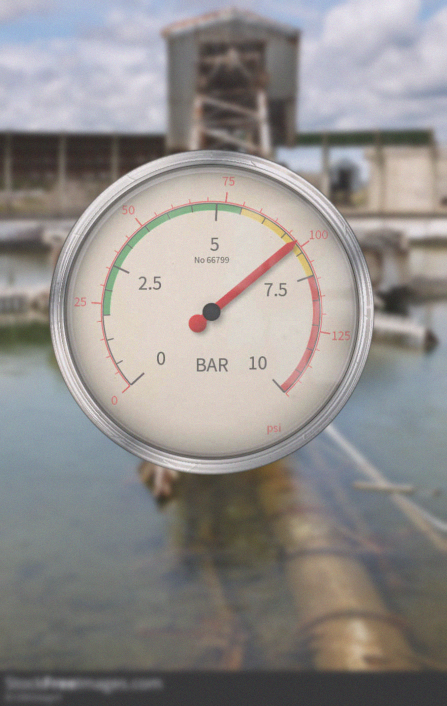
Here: 6.75 bar
